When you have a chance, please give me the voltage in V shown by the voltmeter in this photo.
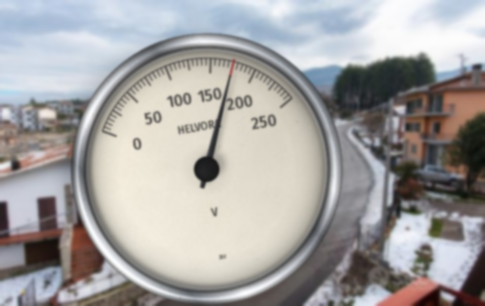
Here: 175 V
